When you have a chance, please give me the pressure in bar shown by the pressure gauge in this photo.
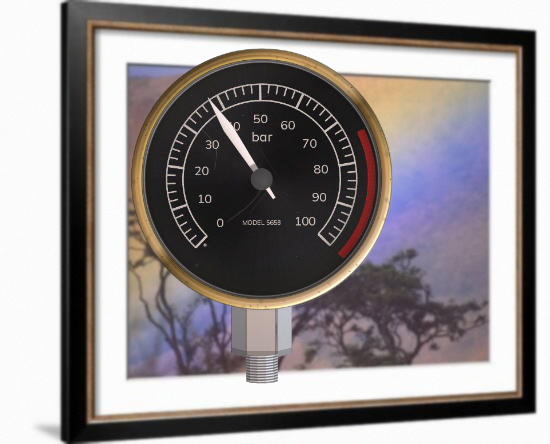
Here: 38 bar
